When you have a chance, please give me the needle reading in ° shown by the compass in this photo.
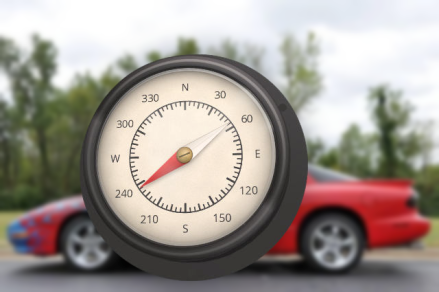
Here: 235 °
